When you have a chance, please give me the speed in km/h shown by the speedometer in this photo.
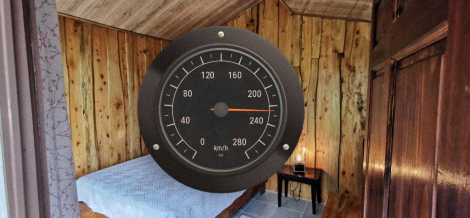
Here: 225 km/h
